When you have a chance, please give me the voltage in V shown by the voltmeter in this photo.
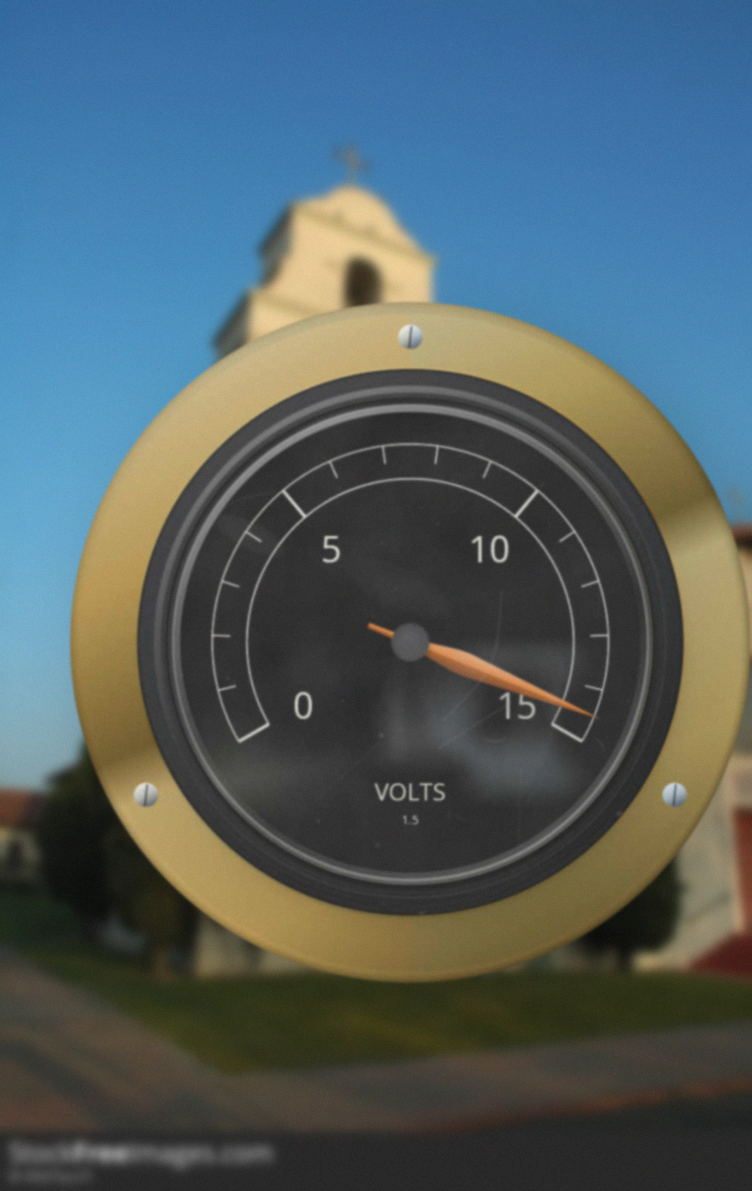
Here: 14.5 V
